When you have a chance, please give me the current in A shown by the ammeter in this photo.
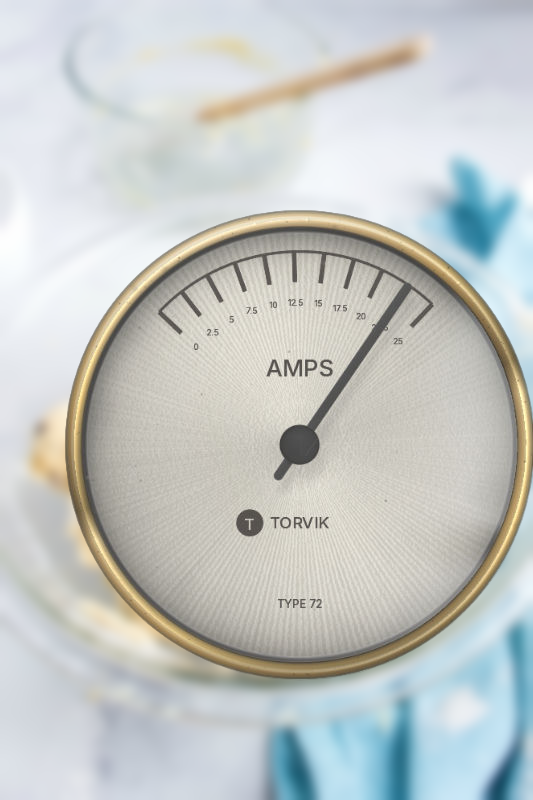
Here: 22.5 A
